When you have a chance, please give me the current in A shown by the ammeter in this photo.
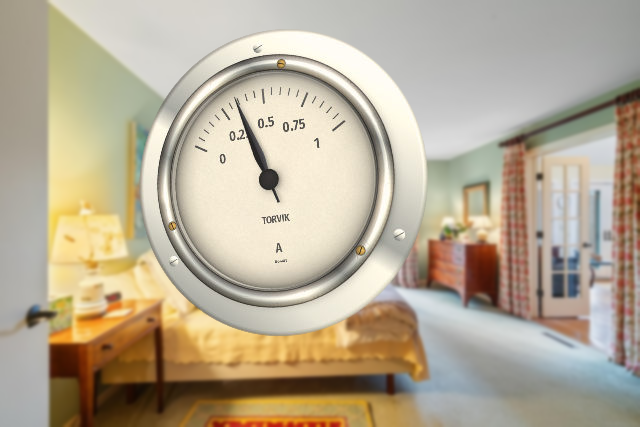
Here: 0.35 A
